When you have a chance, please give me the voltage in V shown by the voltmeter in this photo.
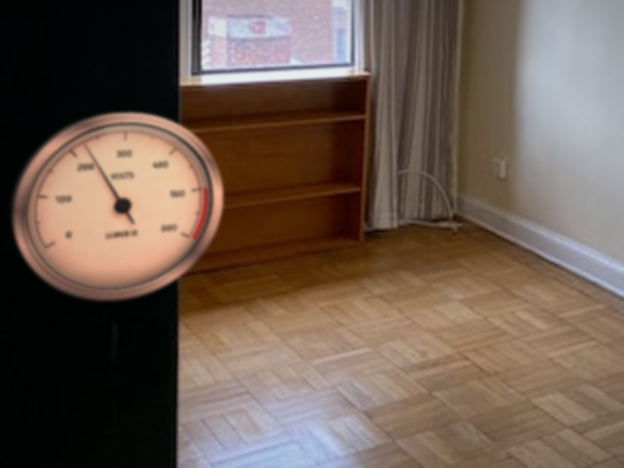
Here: 225 V
